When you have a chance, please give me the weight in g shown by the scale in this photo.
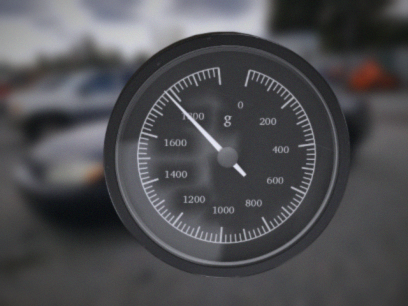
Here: 1780 g
